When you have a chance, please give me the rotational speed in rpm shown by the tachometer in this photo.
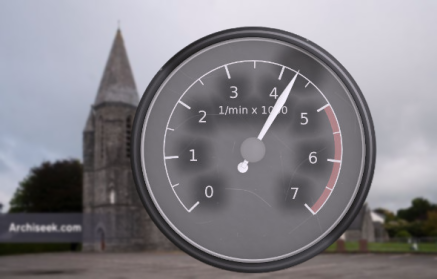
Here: 4250 rpm
